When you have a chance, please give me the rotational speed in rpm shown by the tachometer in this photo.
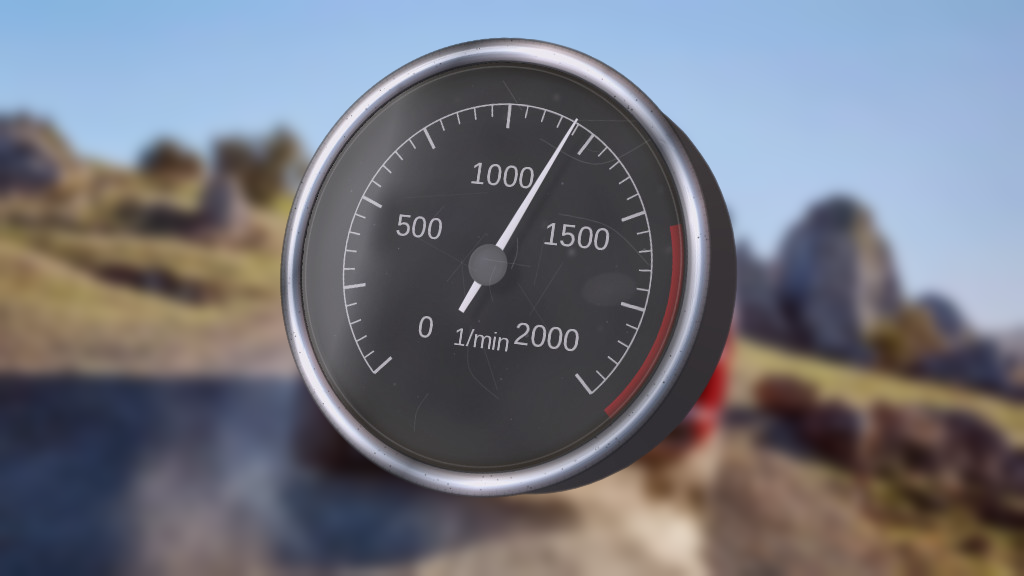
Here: 1200 rpm
